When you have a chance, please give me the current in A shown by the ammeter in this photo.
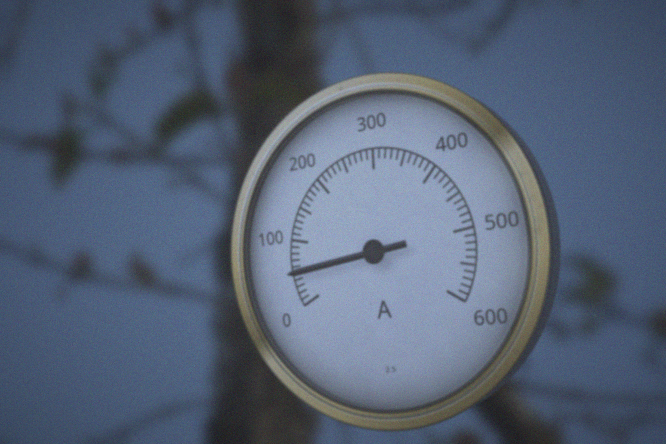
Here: 50 A
